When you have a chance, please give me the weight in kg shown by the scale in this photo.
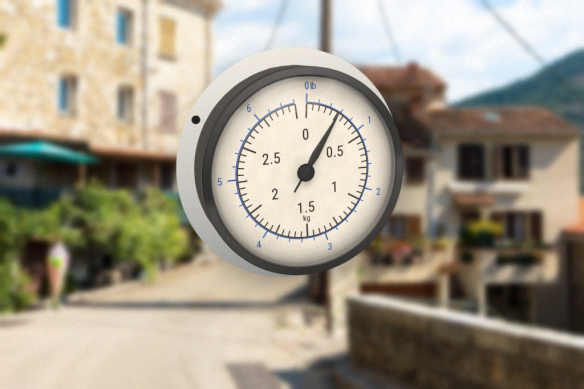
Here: 0.25 kg
